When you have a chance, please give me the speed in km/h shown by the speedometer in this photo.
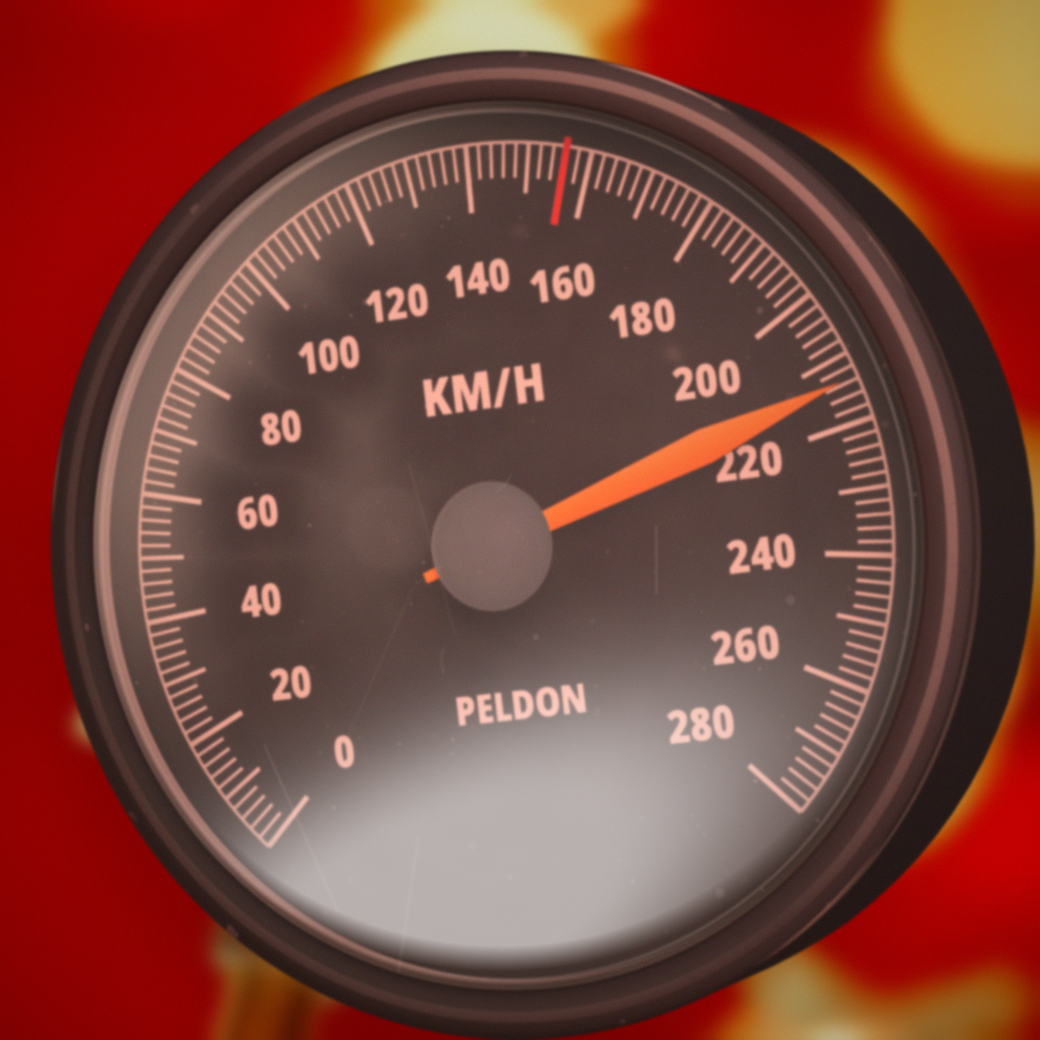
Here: 214 km/h
